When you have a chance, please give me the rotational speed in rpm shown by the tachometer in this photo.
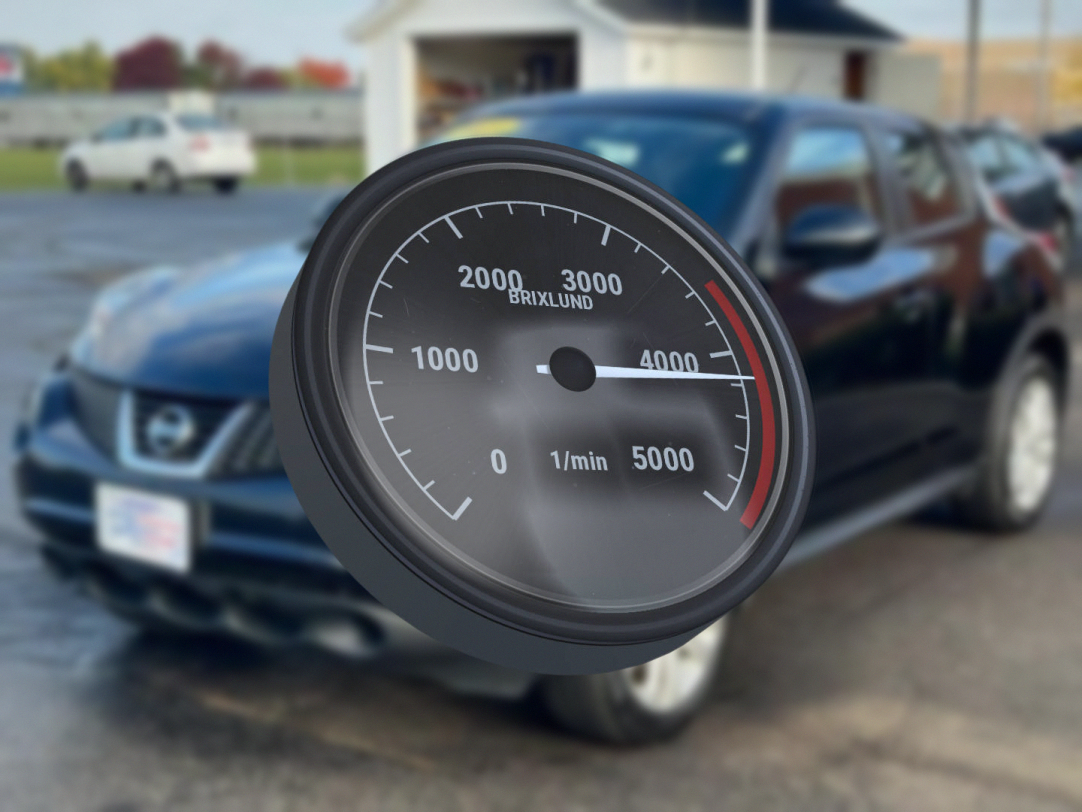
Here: 4200 rpm
